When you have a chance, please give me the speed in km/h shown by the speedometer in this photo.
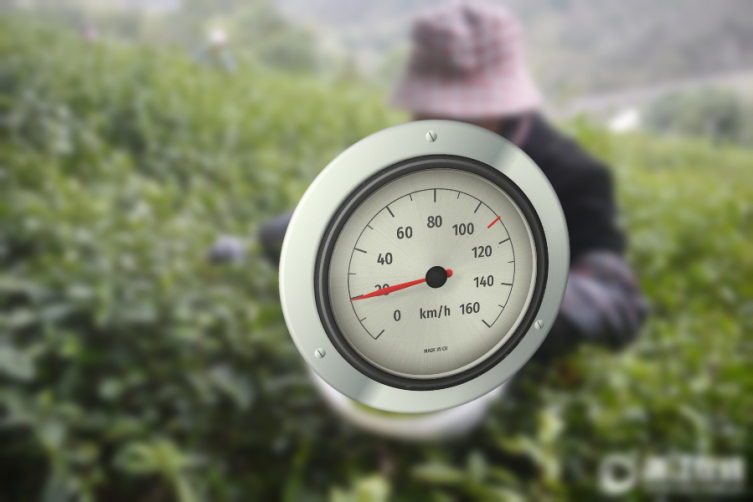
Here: 20 km/h
